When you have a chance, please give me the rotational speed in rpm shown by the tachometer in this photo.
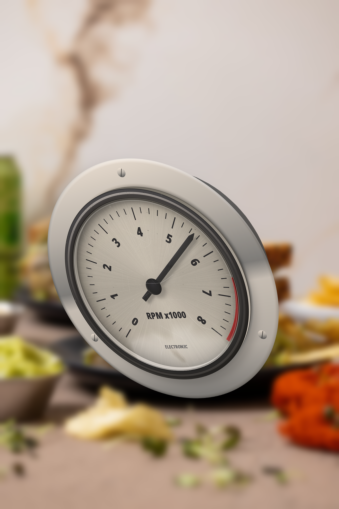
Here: 5500 rpm
